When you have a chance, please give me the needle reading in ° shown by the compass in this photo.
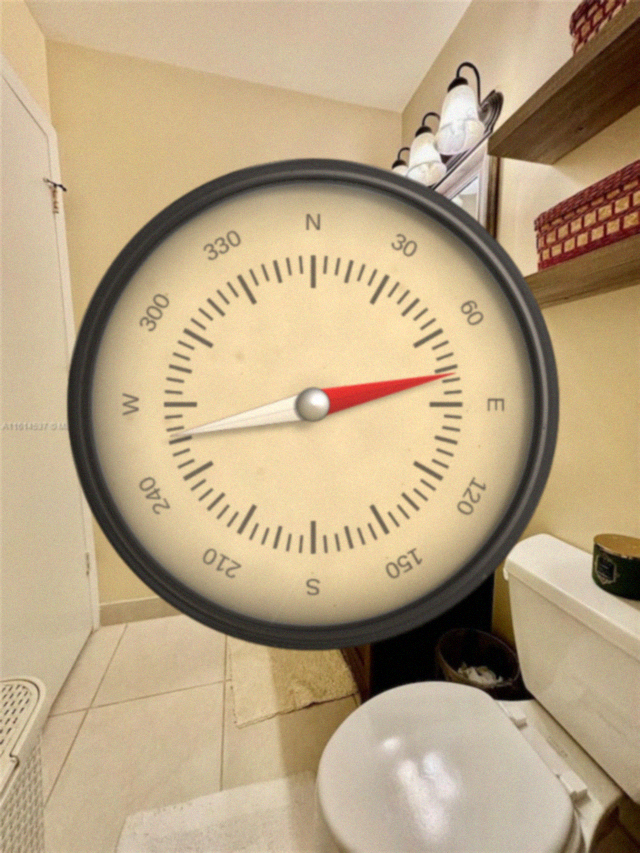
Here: 77.5 °
